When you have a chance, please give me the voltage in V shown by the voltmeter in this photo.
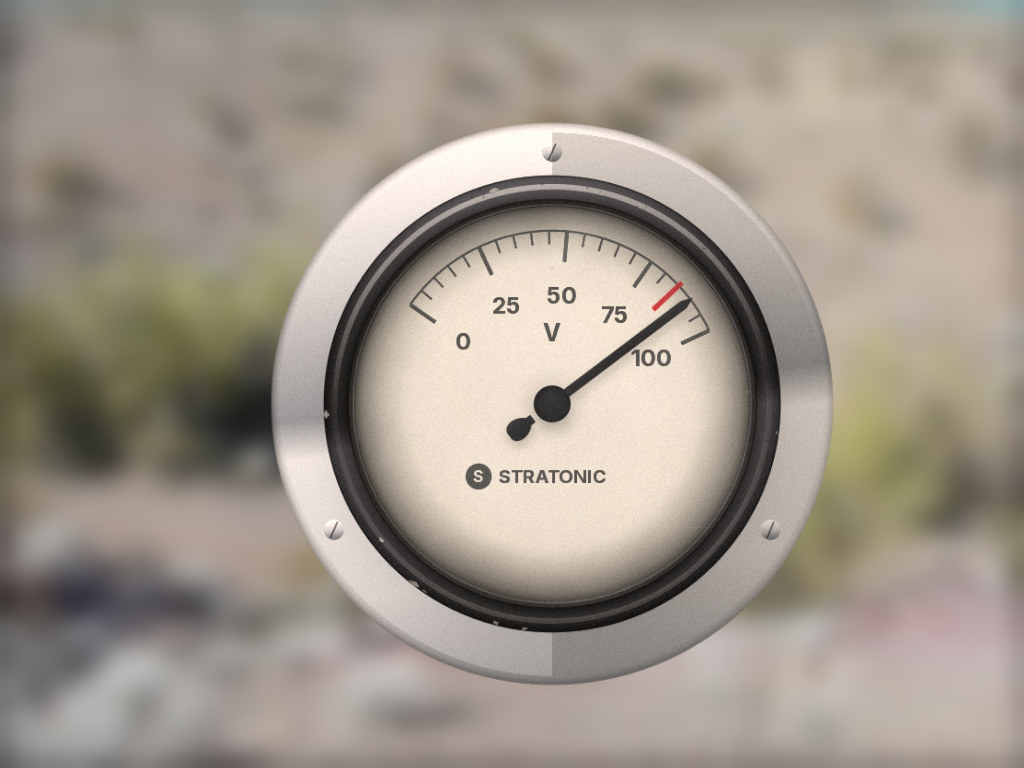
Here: 90 V
